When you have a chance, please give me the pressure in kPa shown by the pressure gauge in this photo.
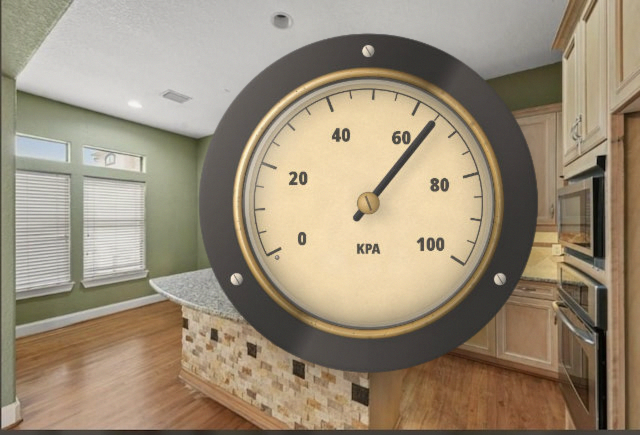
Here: 65 kPa
